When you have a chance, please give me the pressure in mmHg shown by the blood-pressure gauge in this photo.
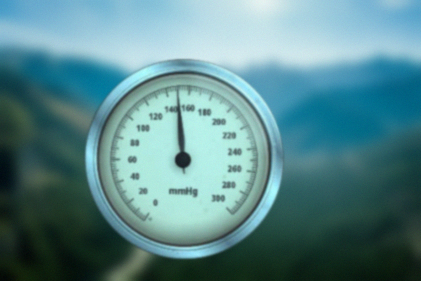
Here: 150 mmHg
